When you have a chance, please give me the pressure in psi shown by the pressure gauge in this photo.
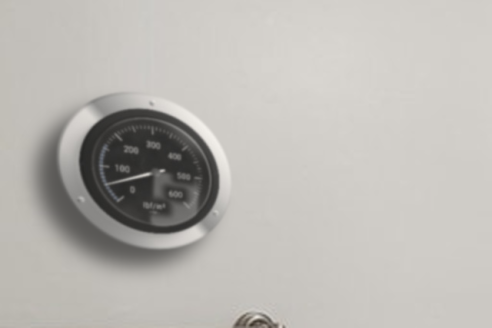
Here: 50 psi
